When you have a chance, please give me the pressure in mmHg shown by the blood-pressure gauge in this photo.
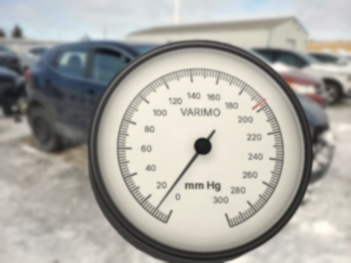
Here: 10 mmHg
